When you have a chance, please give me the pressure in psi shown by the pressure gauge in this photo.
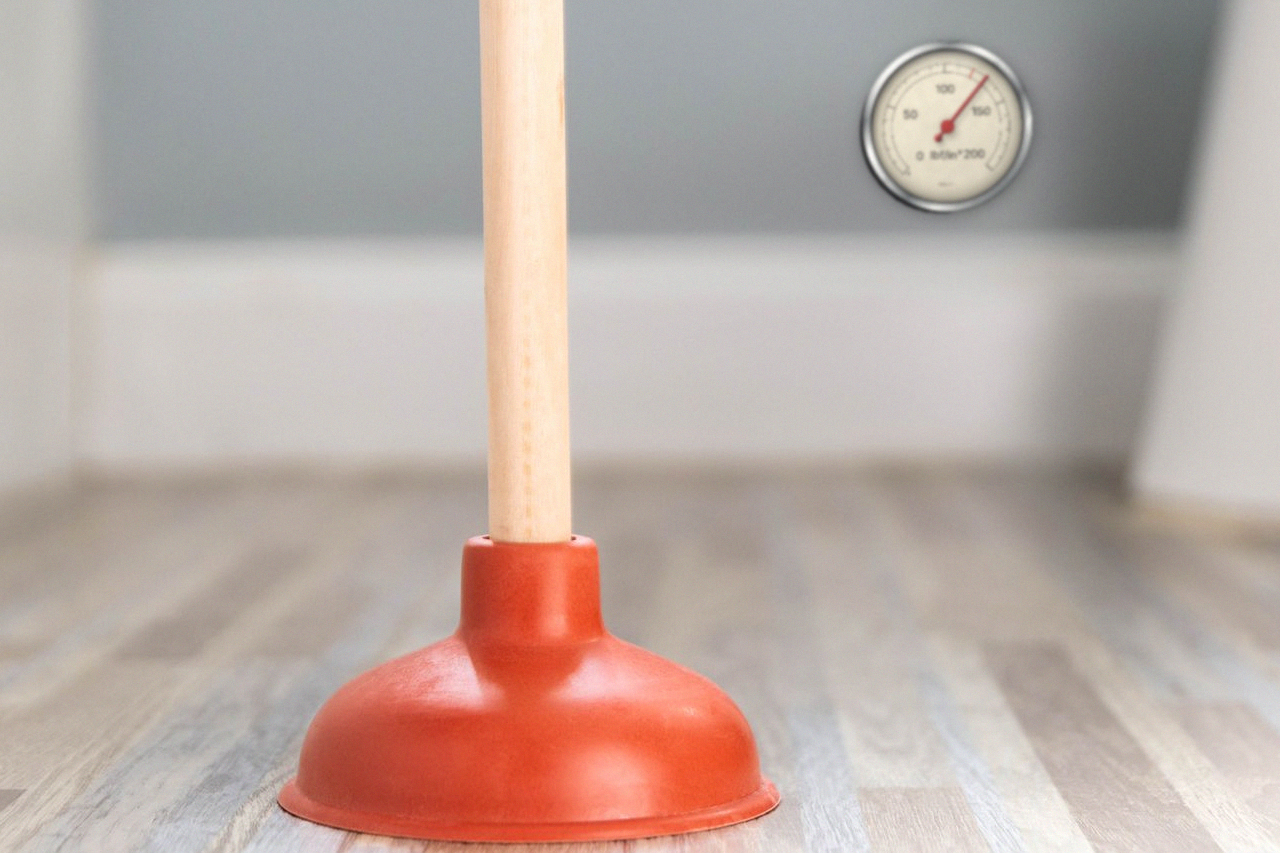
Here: 130 psi
